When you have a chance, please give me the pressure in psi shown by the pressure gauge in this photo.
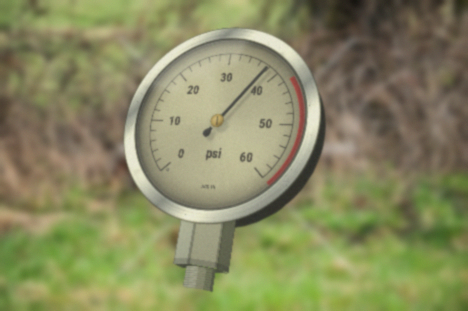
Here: 38 psi
